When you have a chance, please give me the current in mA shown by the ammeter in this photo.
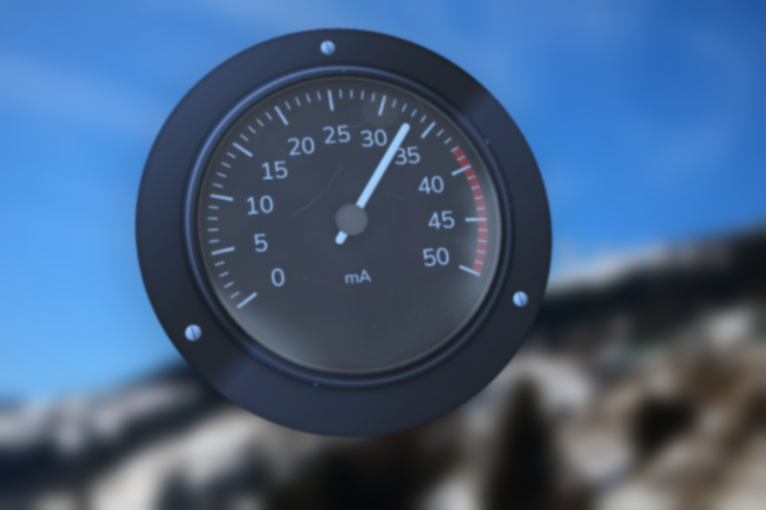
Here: 33 mA
